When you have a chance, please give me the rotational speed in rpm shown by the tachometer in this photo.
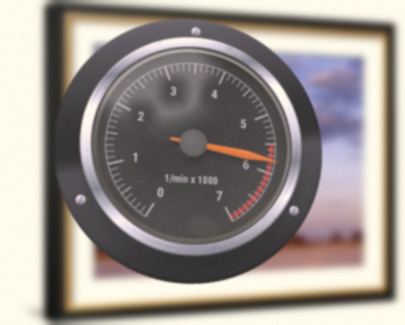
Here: 5800 rpm
